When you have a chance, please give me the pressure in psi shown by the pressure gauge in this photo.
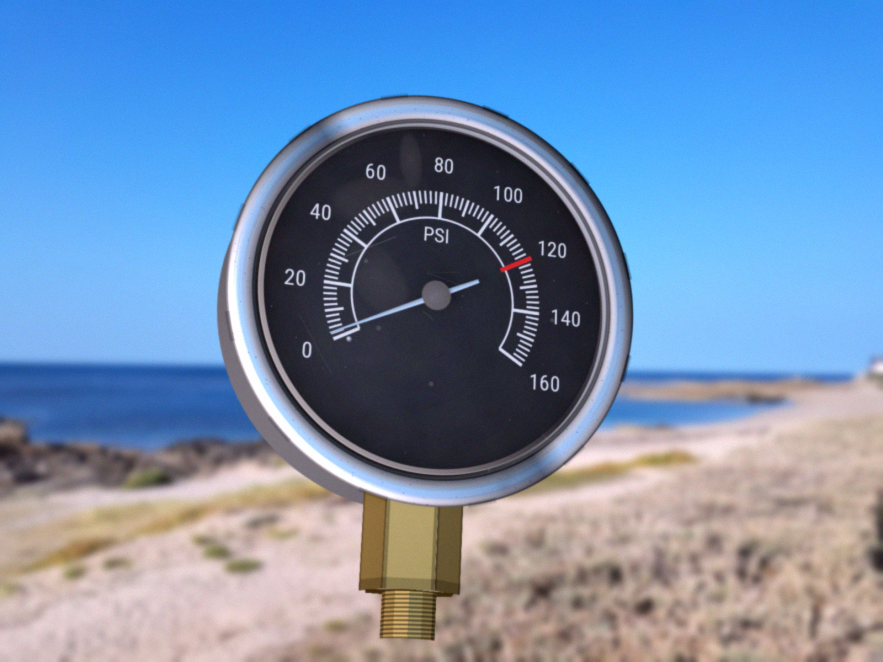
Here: 2 psi
